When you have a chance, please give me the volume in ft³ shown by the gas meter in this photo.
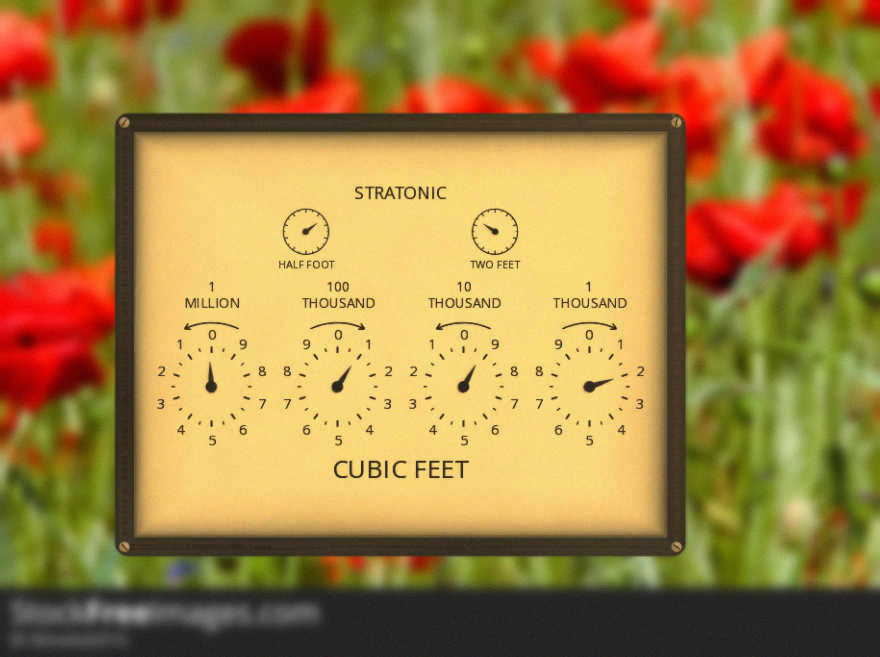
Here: 9200 ft³
